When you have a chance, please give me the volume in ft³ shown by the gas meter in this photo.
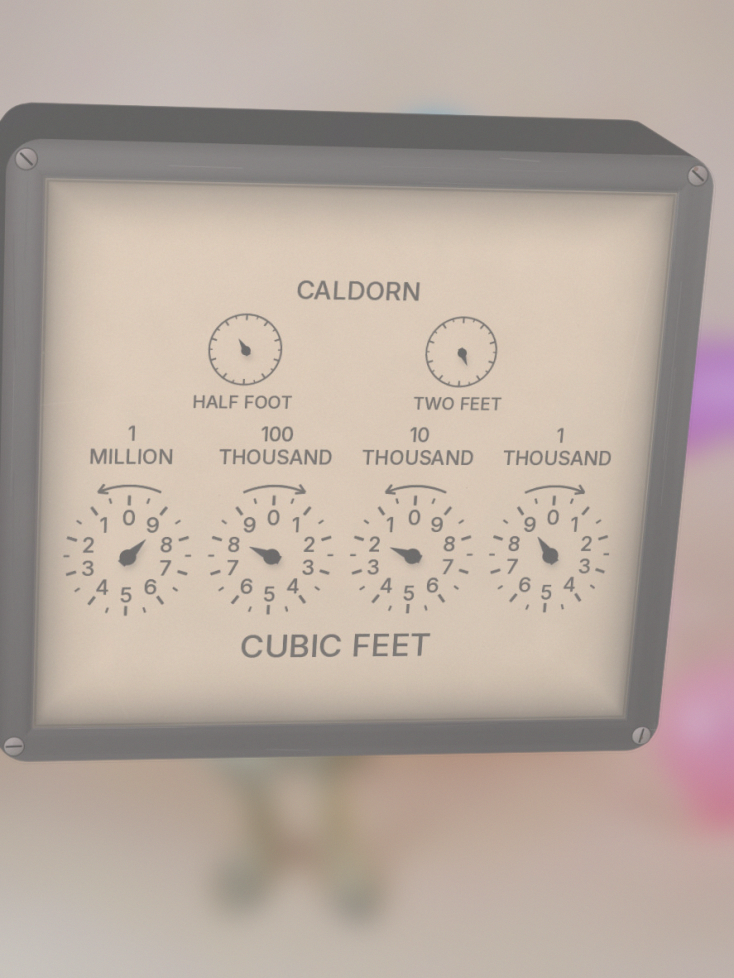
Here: 881900 ft³
